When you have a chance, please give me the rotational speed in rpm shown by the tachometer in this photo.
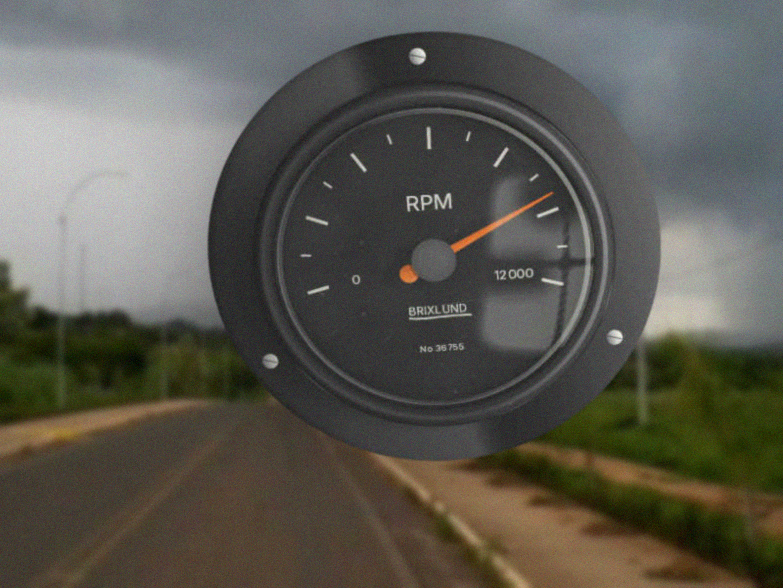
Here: 9500 rpm
